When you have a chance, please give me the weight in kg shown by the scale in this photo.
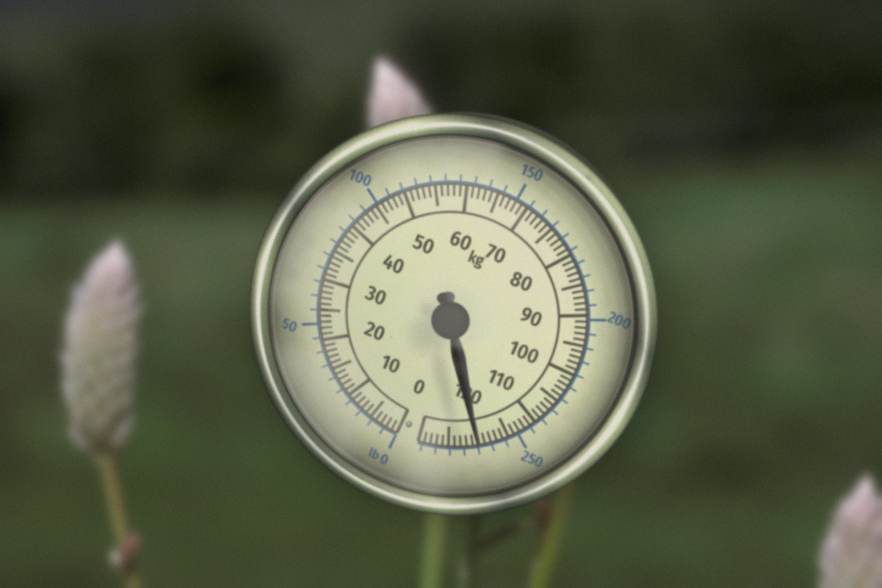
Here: 120 kg
